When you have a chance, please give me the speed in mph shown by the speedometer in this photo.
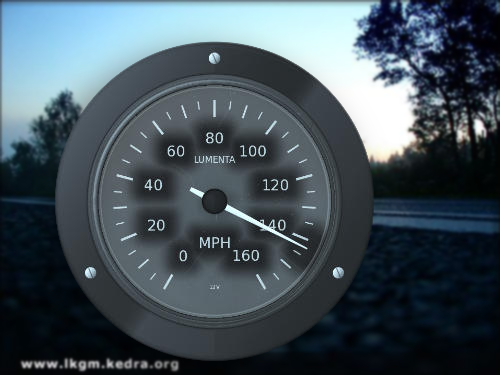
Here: 142.5 mph
